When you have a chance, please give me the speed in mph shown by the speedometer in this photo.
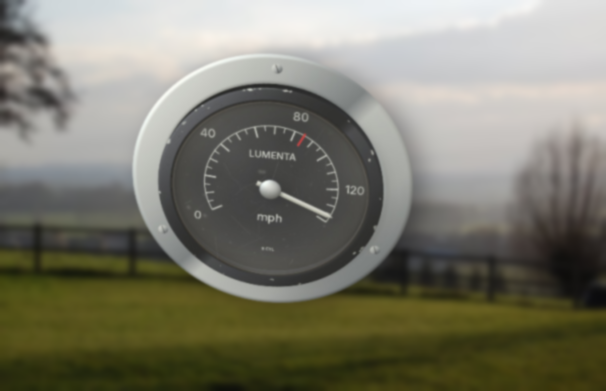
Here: 135 mph
